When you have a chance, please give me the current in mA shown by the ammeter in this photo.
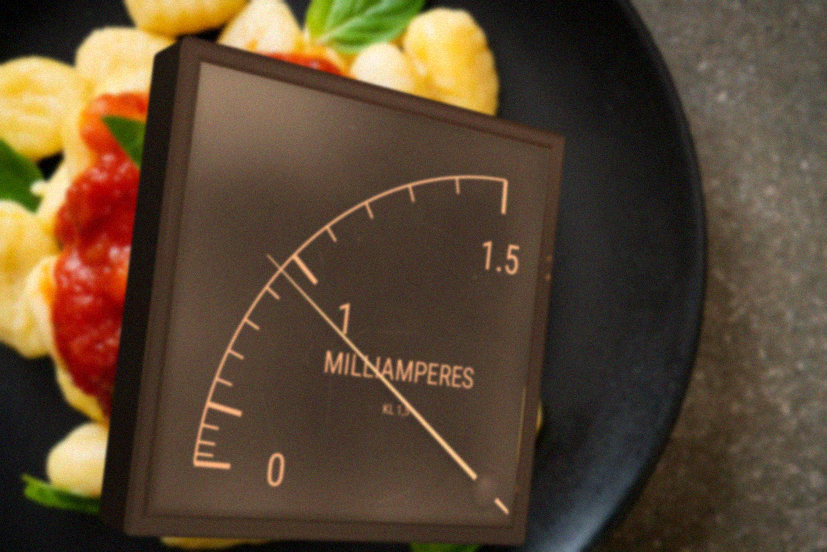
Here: 0.95 mA
